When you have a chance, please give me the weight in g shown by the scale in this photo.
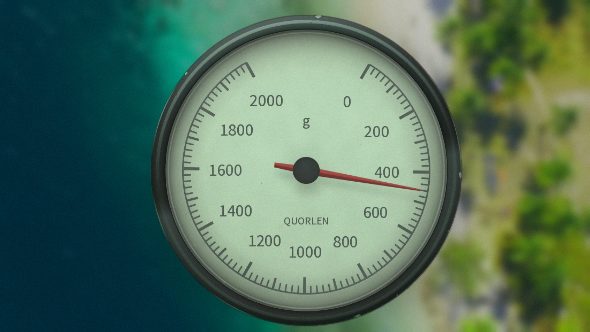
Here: 460 g
